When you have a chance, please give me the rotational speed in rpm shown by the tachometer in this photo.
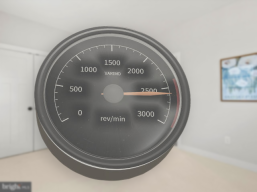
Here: 2600 rpm
